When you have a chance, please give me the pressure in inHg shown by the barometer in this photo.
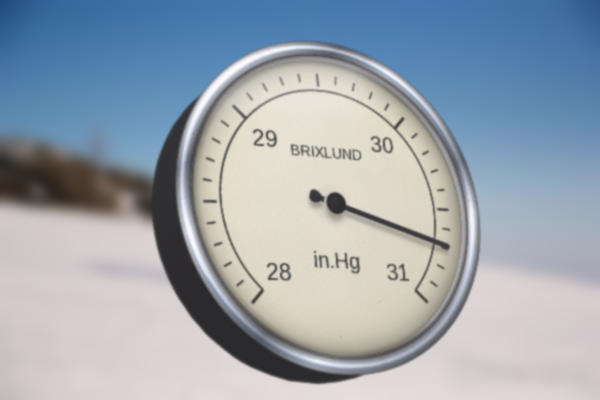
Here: 30.7 inHg
